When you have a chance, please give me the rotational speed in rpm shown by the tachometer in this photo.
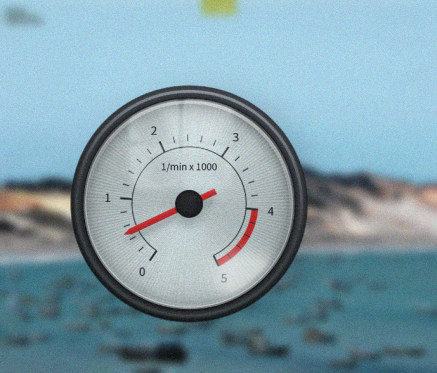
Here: 500 rpm
